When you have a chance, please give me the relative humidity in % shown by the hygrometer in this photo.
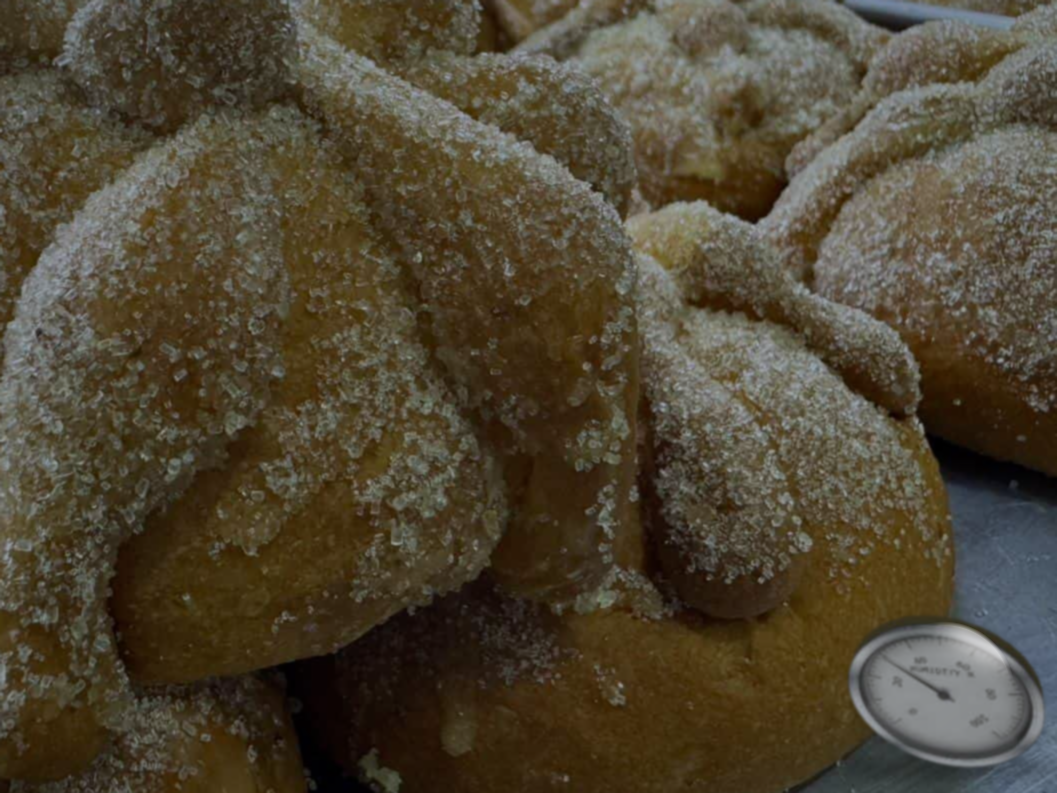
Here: 30 %
